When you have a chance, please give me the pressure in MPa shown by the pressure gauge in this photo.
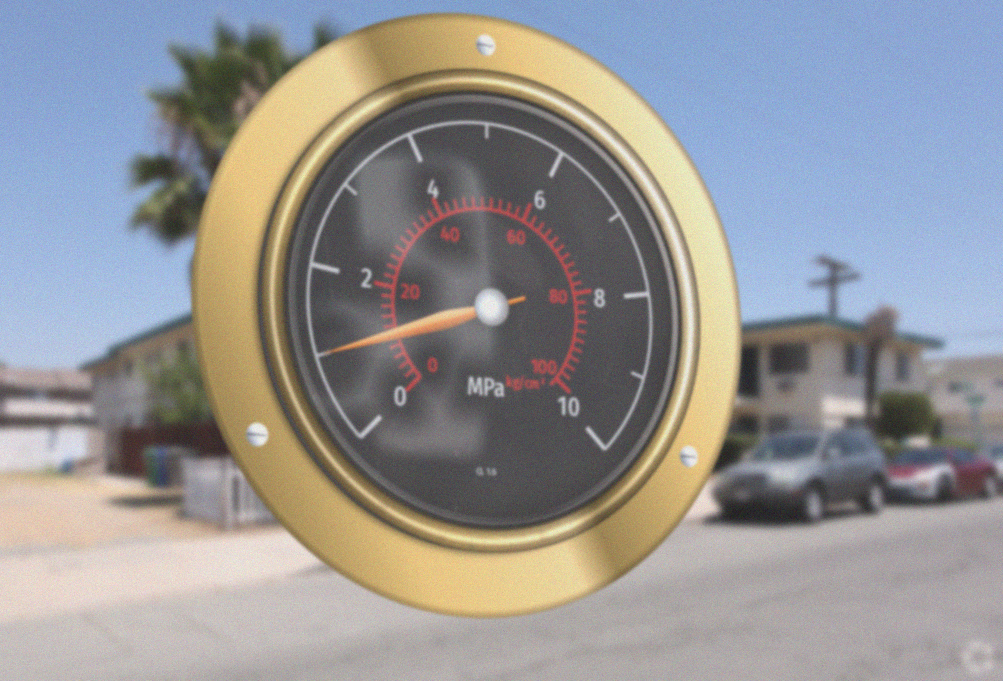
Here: 1 MPa
